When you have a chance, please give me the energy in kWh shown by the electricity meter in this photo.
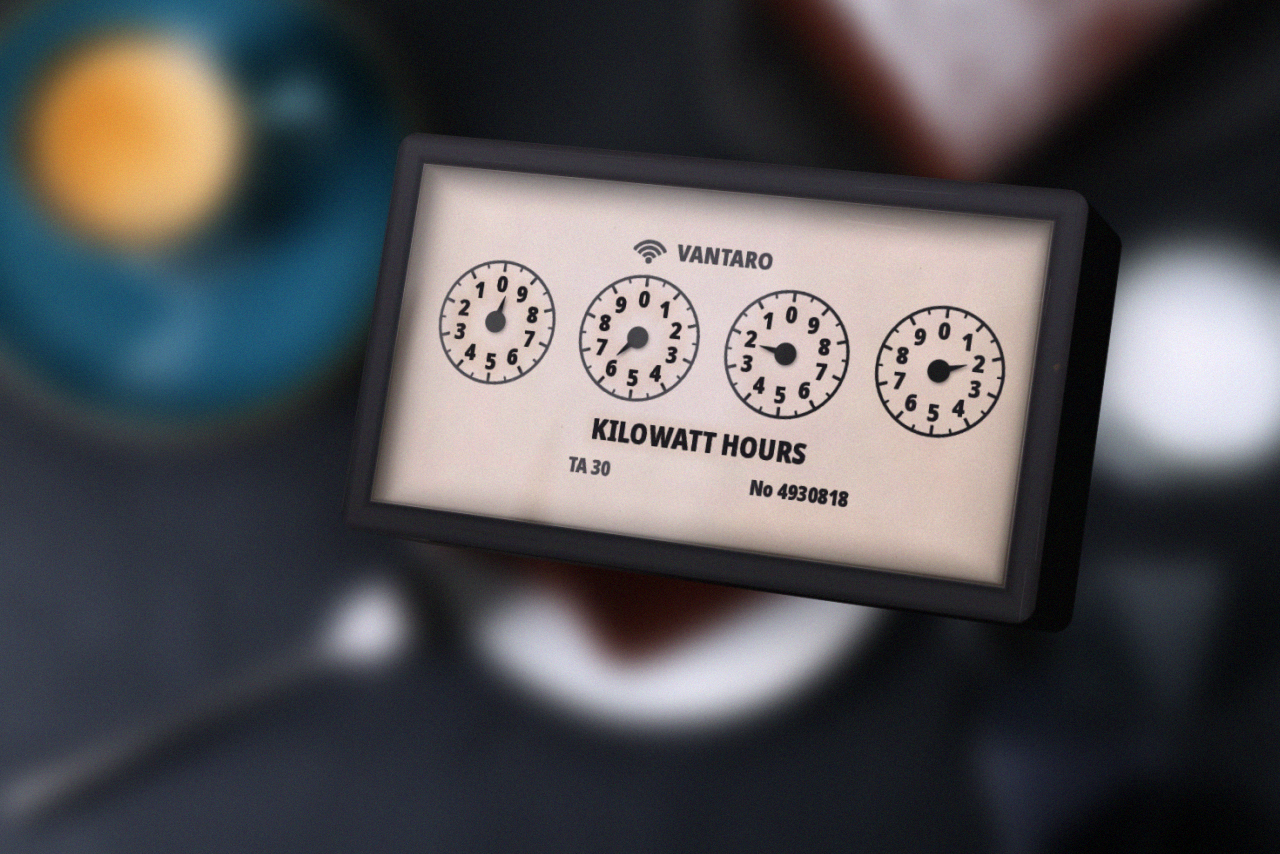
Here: 9622 kWh
